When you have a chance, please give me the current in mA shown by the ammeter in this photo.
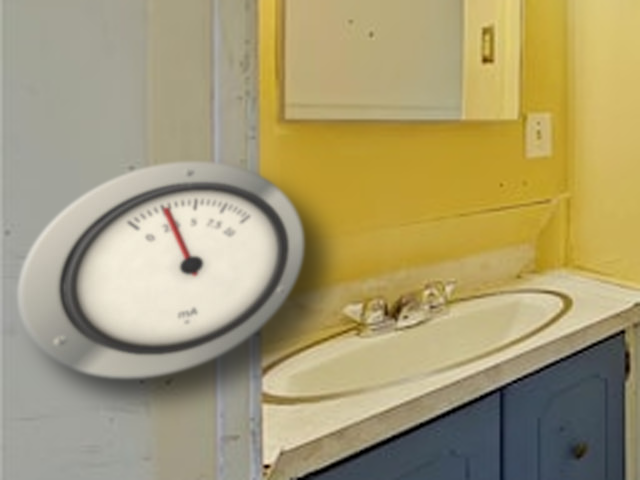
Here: 2.5 mA
